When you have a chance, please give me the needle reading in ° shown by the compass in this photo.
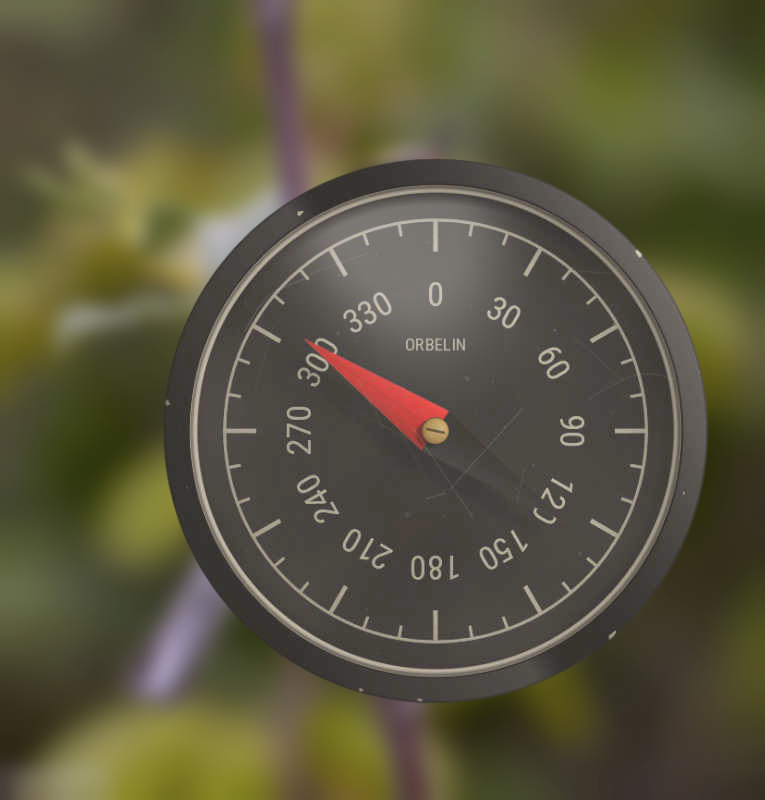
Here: 305 °
